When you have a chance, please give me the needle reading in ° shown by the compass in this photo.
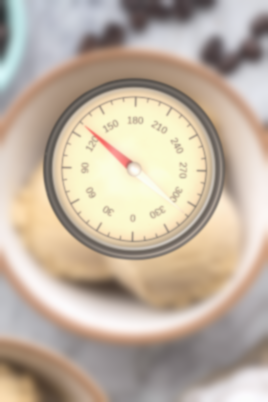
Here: 130 °
